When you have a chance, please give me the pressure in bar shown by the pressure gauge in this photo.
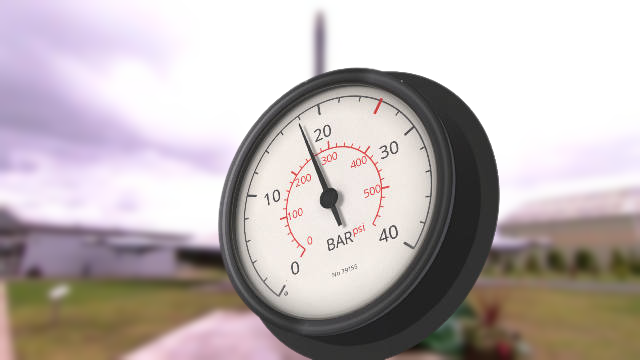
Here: 18 bar
